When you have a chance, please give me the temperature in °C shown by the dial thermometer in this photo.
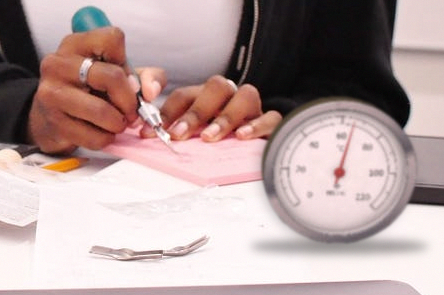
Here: 65 °C
